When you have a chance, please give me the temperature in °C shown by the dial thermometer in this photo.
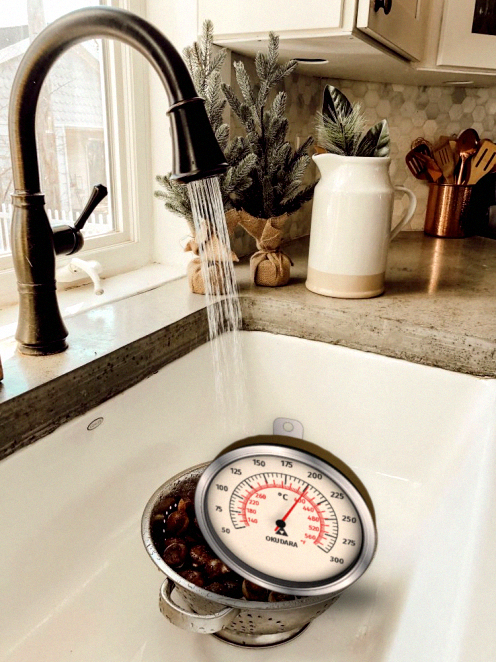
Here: 200 °C
